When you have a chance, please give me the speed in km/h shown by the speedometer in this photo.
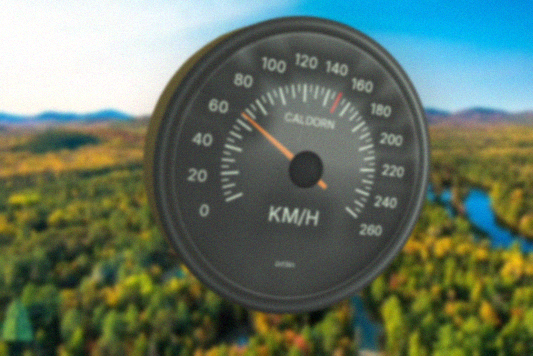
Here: 65 km/h
